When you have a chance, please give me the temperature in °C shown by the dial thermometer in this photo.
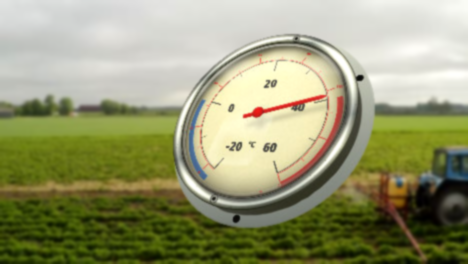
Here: 40 °C
